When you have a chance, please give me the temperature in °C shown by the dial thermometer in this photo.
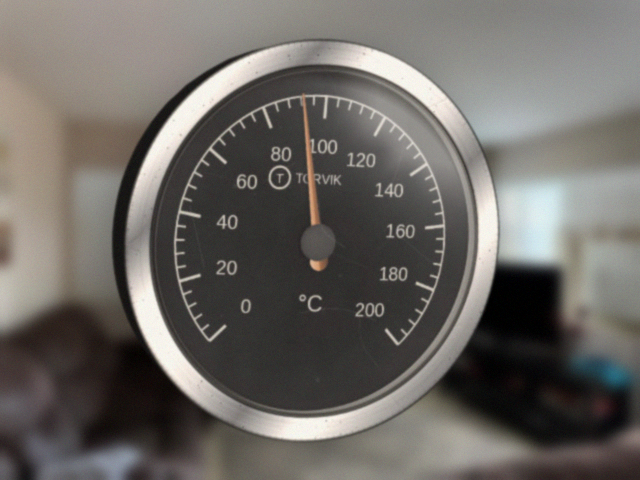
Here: 92 °C
